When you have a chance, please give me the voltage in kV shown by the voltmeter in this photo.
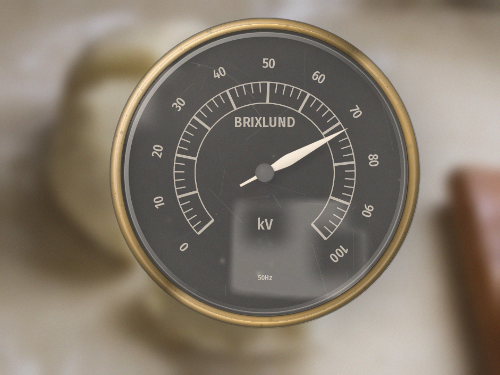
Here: 72 kV
